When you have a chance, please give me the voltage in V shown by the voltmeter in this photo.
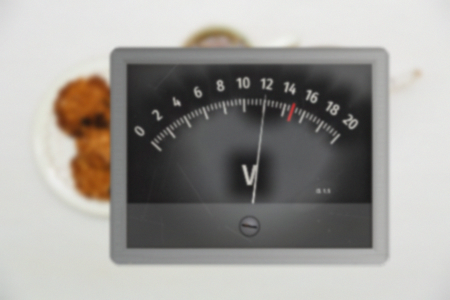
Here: 12 V
